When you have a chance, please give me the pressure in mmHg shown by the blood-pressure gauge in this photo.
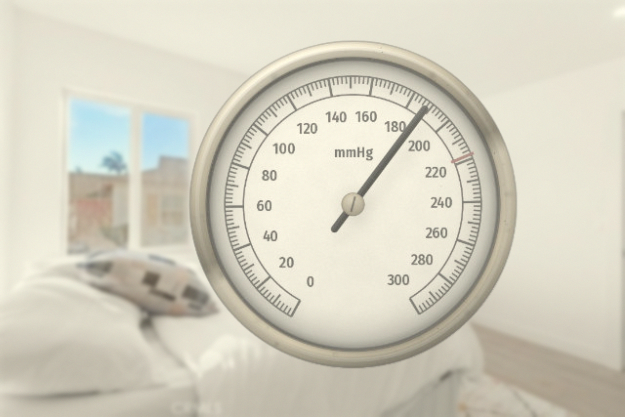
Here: 188 mmHg
